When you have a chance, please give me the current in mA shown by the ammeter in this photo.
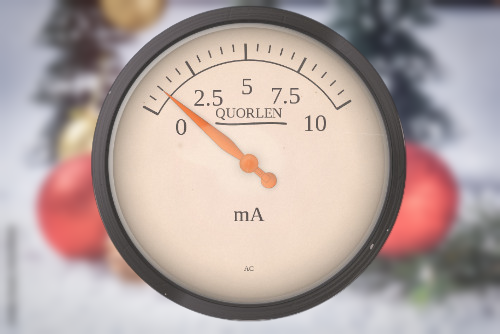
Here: 1 mA
